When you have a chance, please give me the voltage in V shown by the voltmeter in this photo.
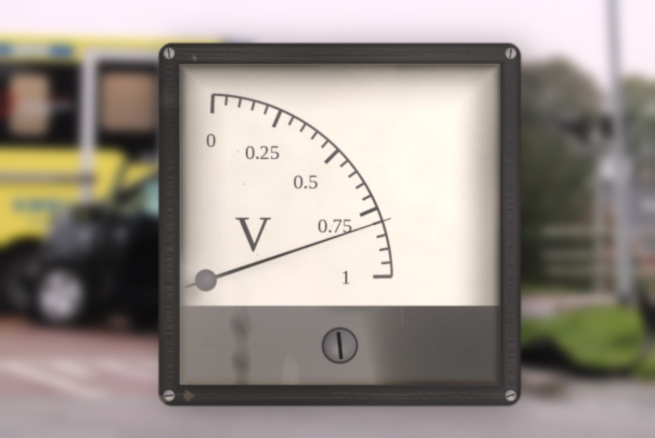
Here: 0.8 V
